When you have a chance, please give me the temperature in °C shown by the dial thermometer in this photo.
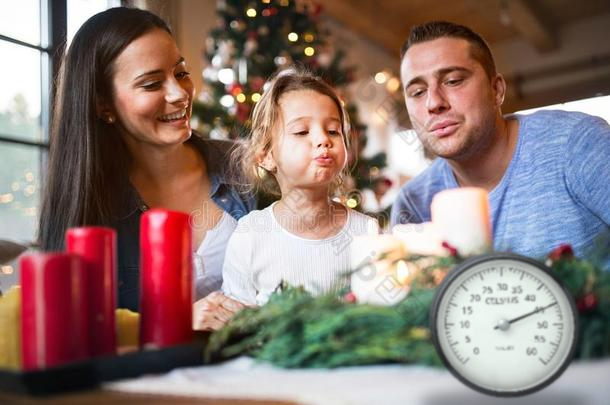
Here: 45 °C
